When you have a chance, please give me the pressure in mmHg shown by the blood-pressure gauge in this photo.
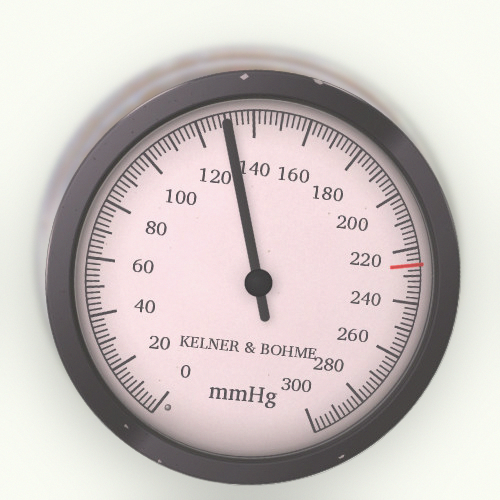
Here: 130 mmHg
